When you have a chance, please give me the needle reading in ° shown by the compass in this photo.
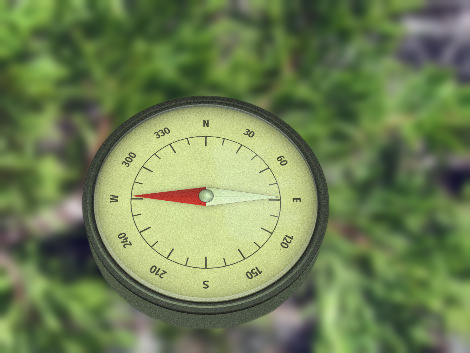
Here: 270 °
